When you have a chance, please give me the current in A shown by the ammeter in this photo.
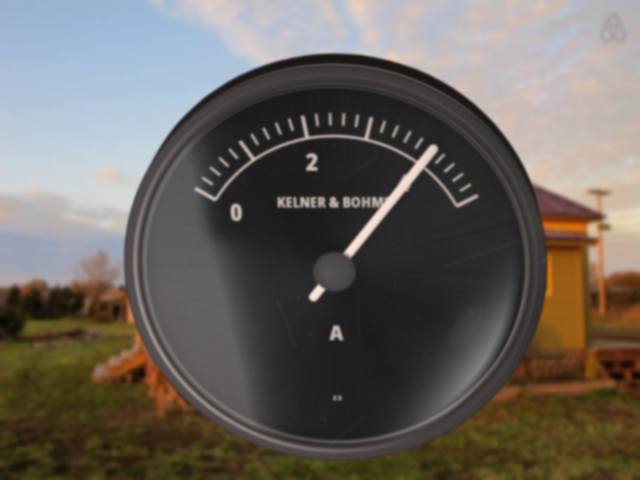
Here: 4 A
